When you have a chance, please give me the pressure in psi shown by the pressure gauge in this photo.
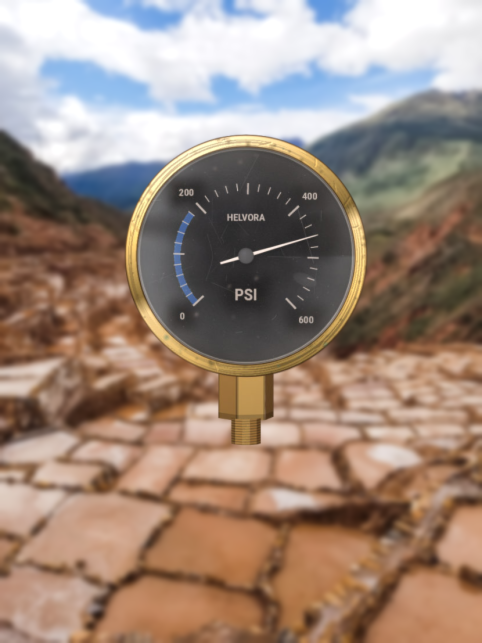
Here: 460 psi
